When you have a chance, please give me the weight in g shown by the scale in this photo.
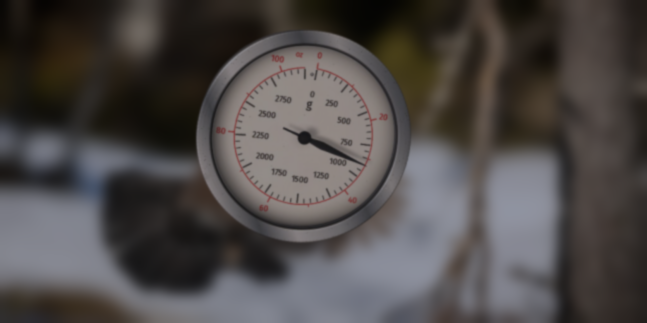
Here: 900 g
